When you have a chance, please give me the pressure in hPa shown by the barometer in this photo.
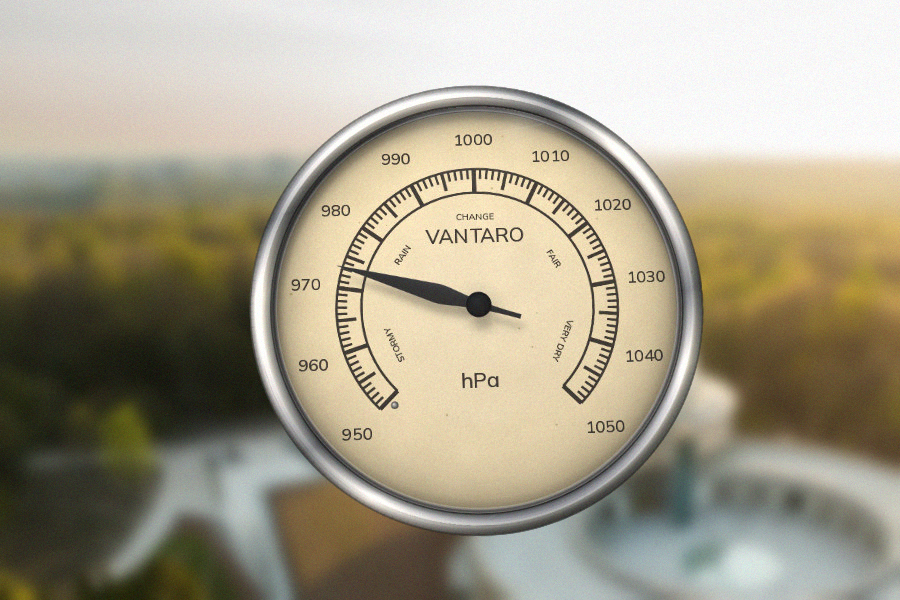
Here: 973 hPa
